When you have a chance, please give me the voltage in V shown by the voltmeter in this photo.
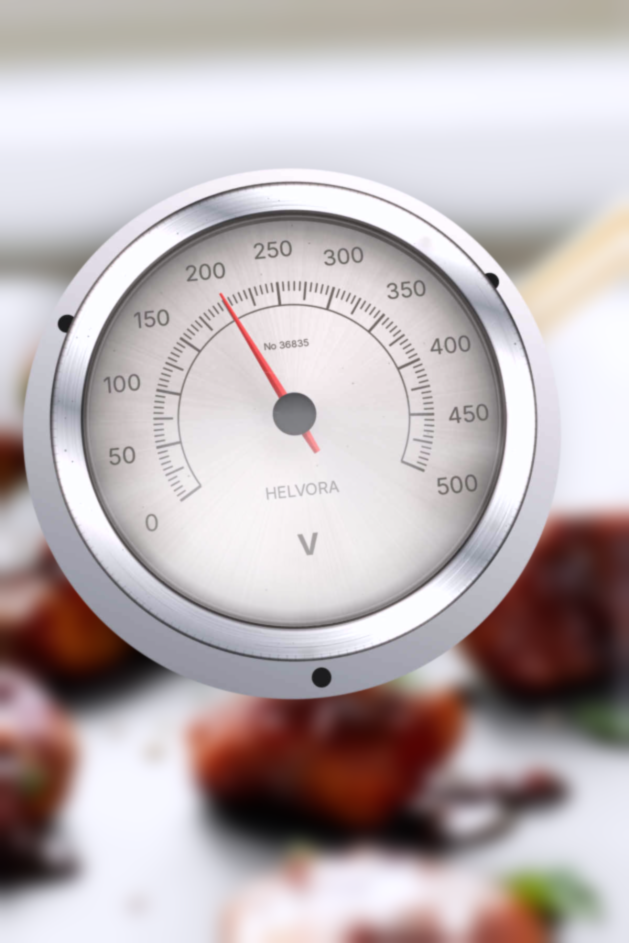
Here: 200 V
